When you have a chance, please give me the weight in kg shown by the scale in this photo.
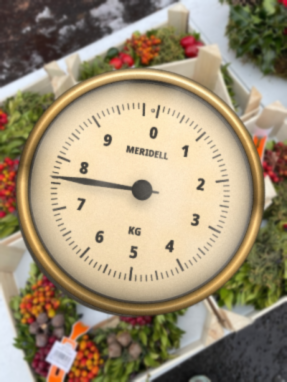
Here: 7.6 kg
